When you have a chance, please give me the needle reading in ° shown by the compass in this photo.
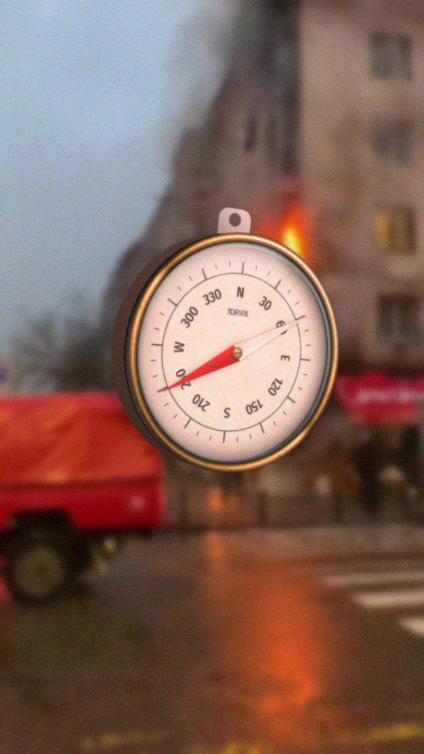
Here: 240 °
